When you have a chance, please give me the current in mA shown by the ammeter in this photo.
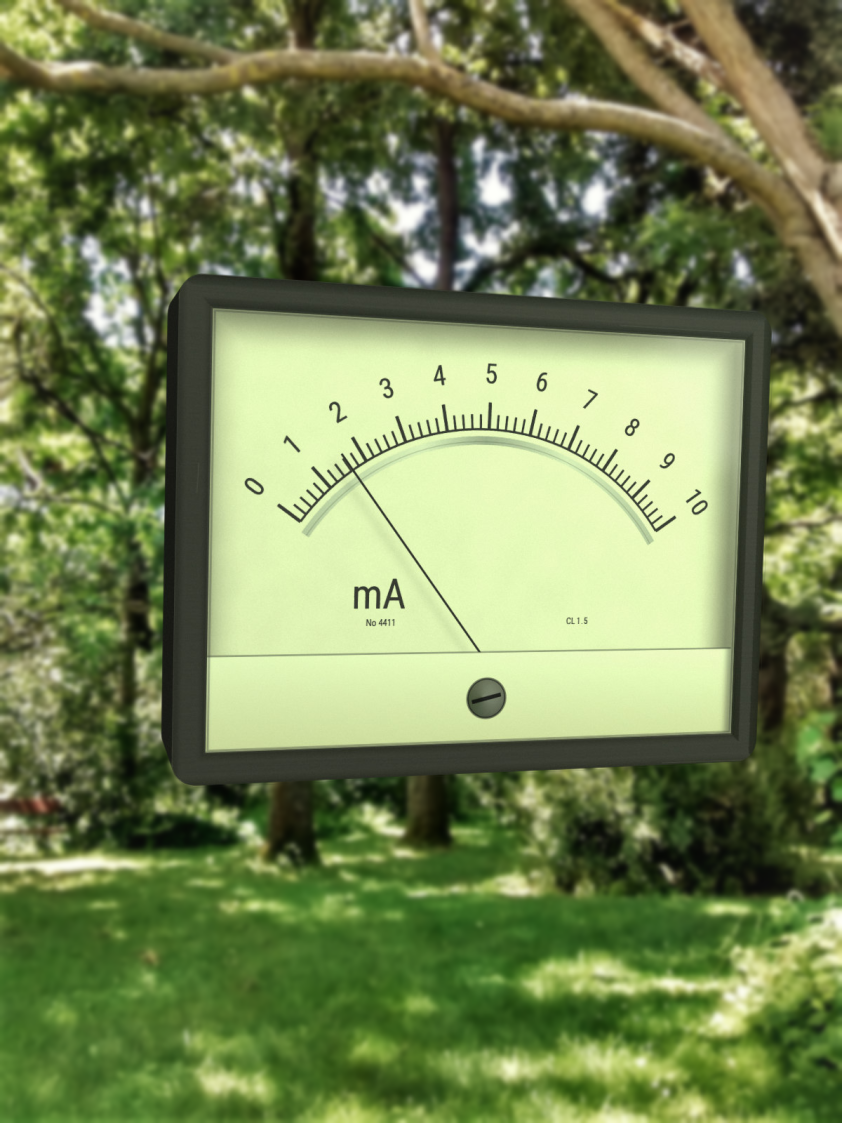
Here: 1.6 mA
